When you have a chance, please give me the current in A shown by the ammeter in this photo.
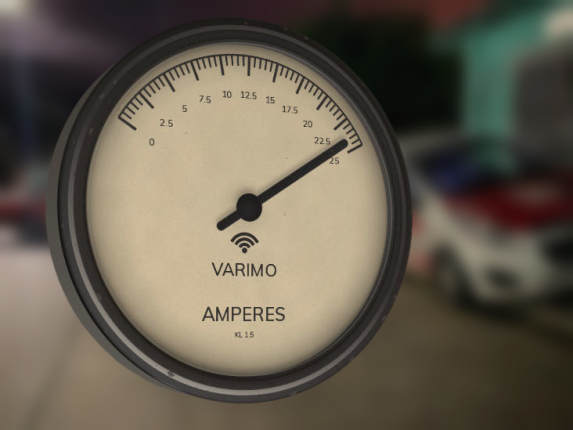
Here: 24 A
